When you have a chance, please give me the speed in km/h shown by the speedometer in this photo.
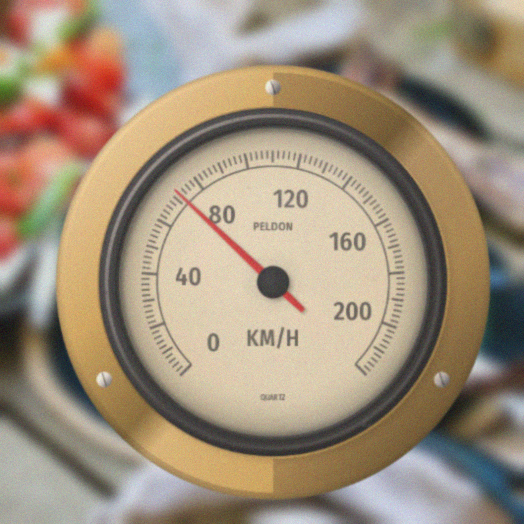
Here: 72 km/h
